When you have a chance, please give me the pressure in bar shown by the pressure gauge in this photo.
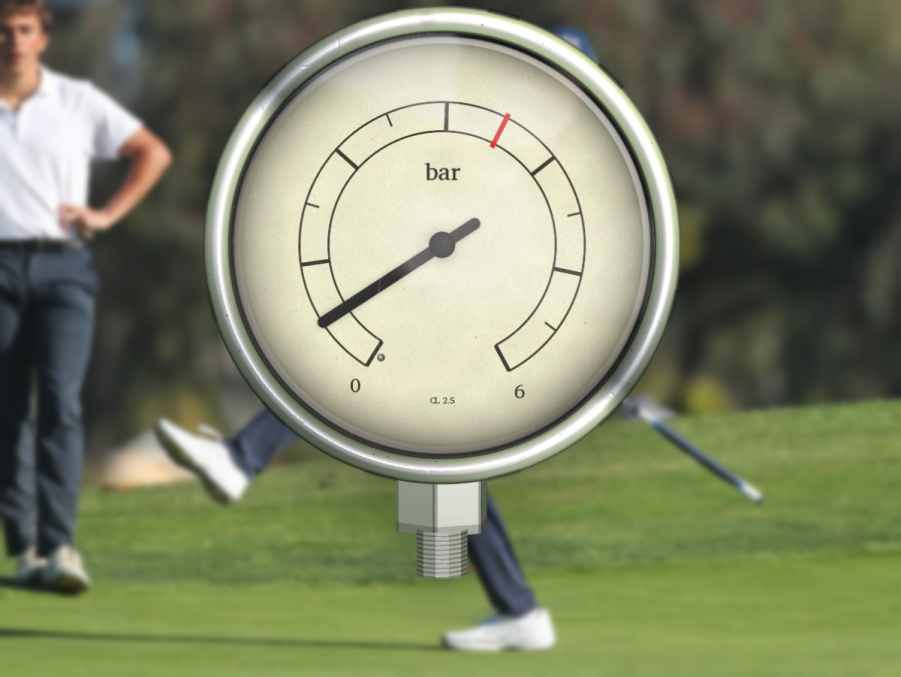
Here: 0.5 bar
